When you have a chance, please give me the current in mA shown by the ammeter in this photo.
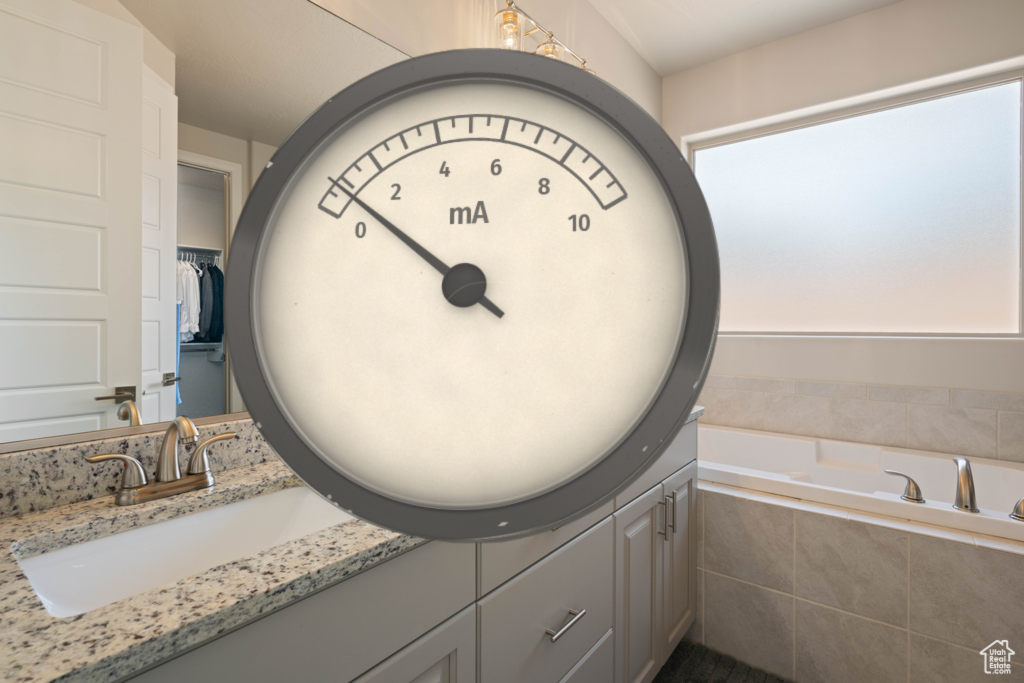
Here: 0.75 mA
